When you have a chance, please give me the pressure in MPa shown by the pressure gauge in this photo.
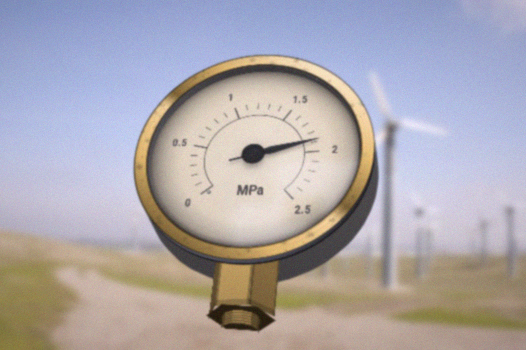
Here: 1.9 MPa
